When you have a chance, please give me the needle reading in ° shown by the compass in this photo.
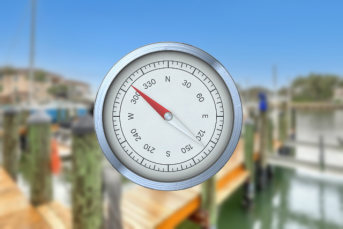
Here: 310 °
